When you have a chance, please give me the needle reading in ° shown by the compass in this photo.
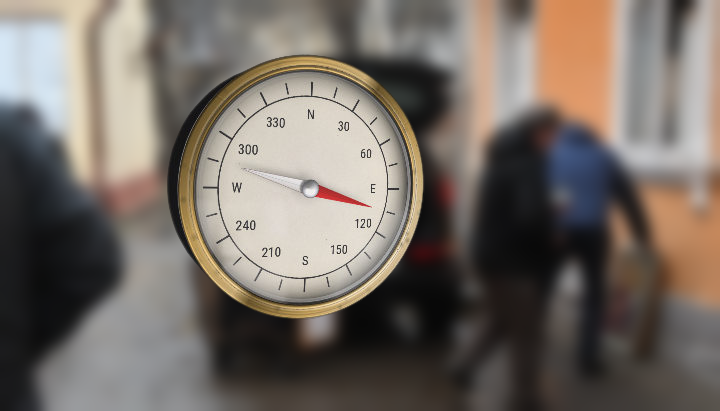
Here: 105 °
